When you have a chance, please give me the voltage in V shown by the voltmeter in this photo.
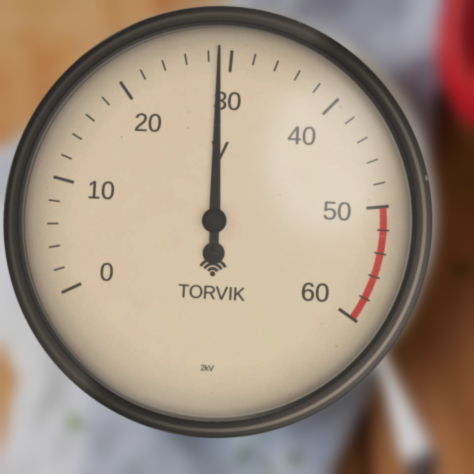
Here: 29 V
